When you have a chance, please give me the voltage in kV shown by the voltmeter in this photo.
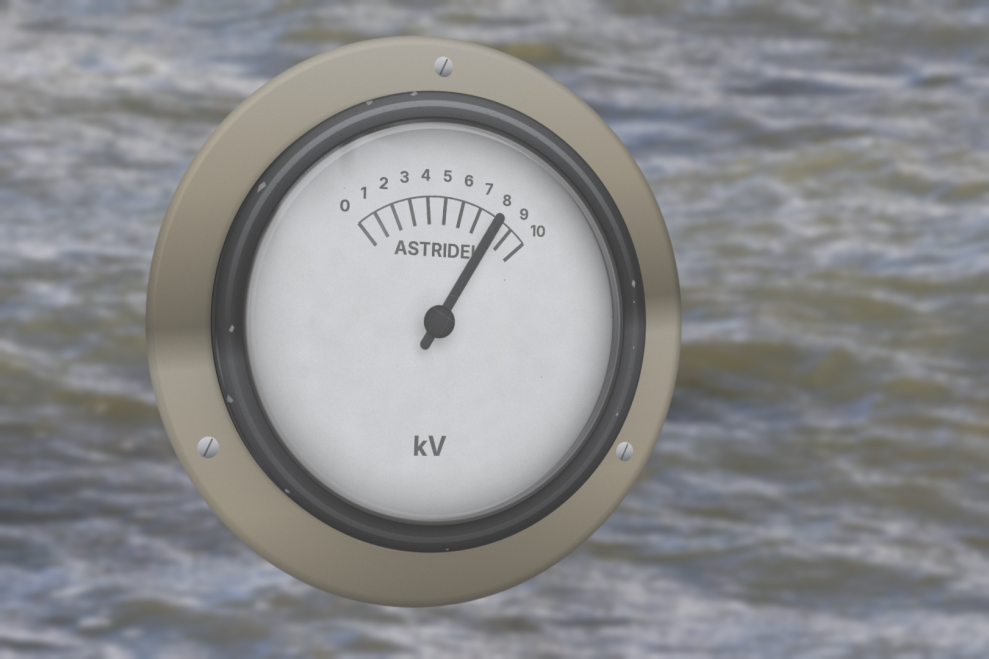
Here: 8 kV
